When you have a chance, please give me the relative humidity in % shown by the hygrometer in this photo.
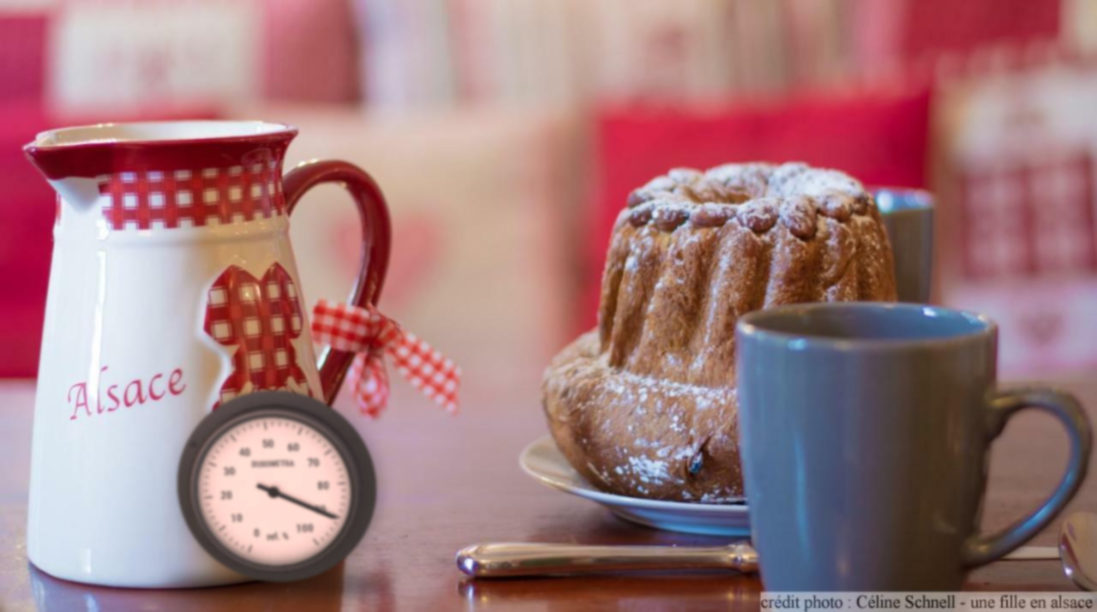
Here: 90 %
